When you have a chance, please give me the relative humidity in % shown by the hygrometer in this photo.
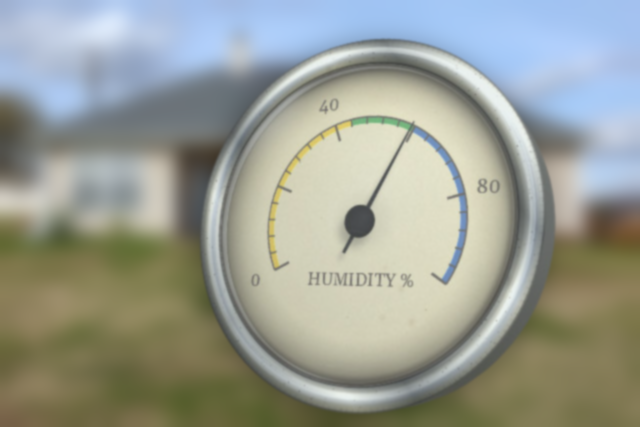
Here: 60 %
